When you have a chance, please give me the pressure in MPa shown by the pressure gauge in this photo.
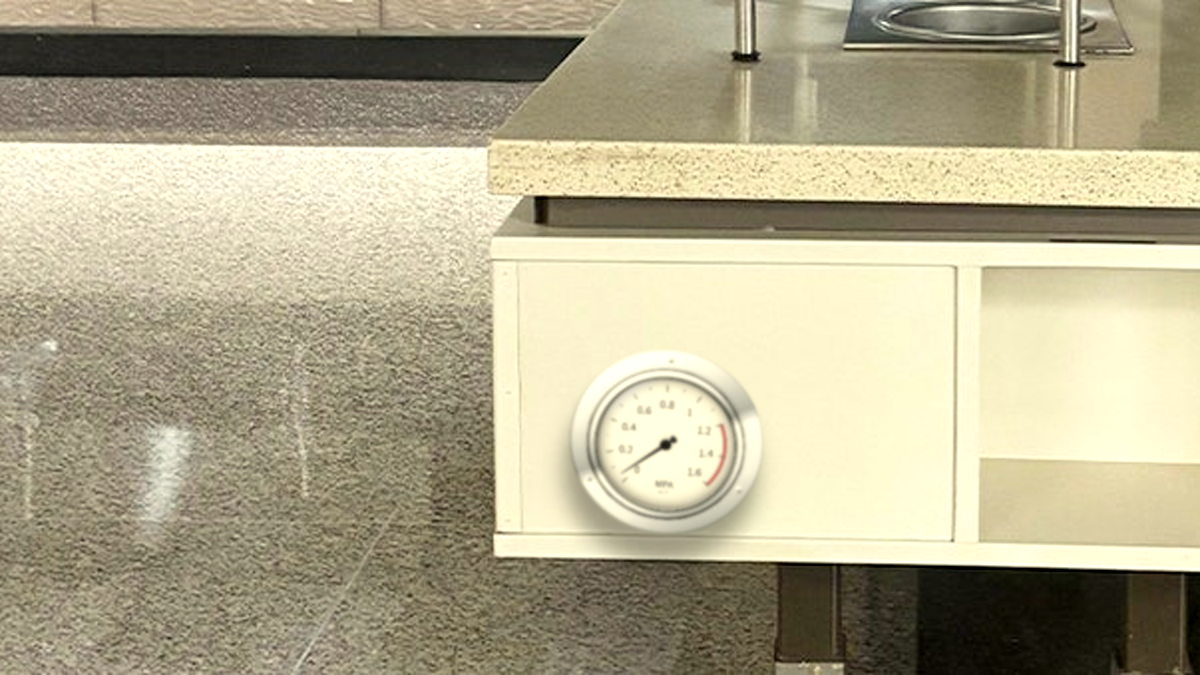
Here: 0.05 MPa
